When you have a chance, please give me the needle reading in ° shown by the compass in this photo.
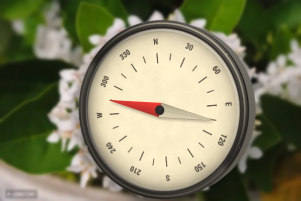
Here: 285 °
